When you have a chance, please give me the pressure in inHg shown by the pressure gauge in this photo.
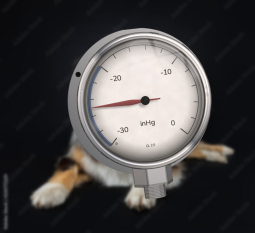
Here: -25 inHg
